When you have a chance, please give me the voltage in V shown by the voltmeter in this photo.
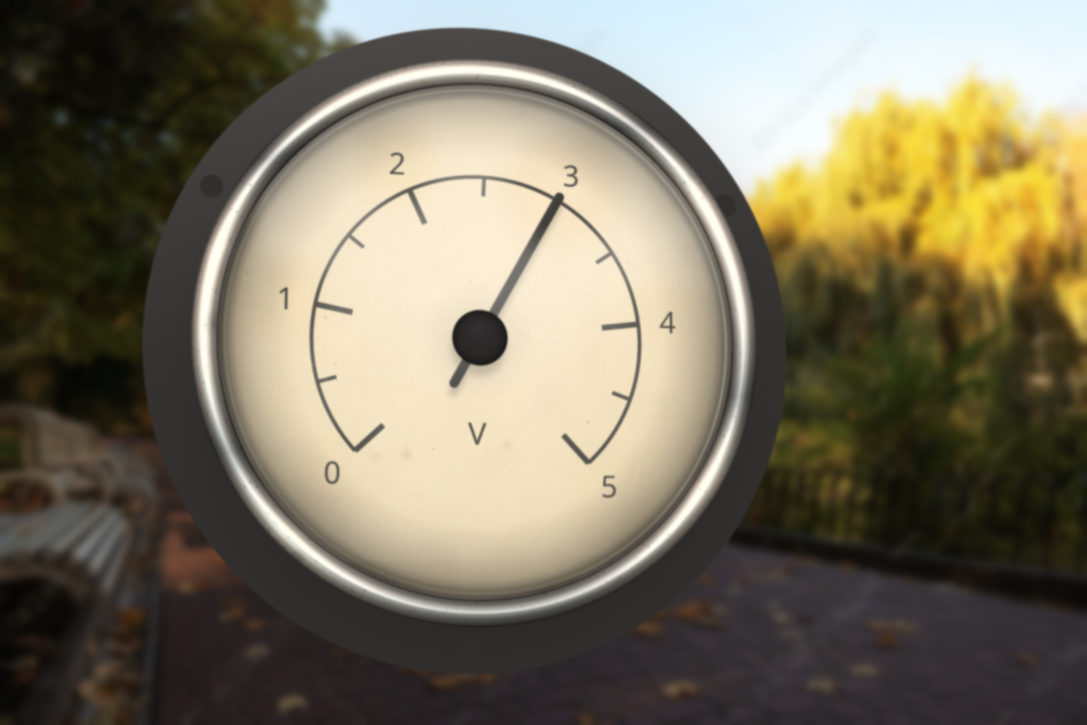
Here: 3 V
